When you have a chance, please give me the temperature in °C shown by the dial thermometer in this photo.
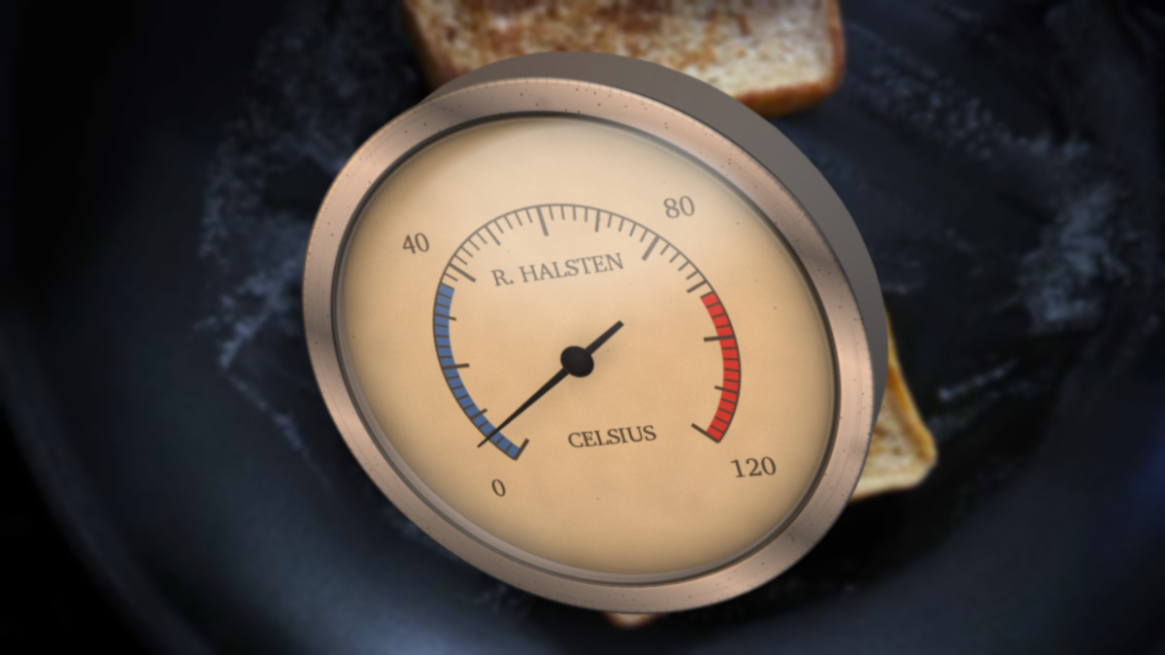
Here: 6 °C
